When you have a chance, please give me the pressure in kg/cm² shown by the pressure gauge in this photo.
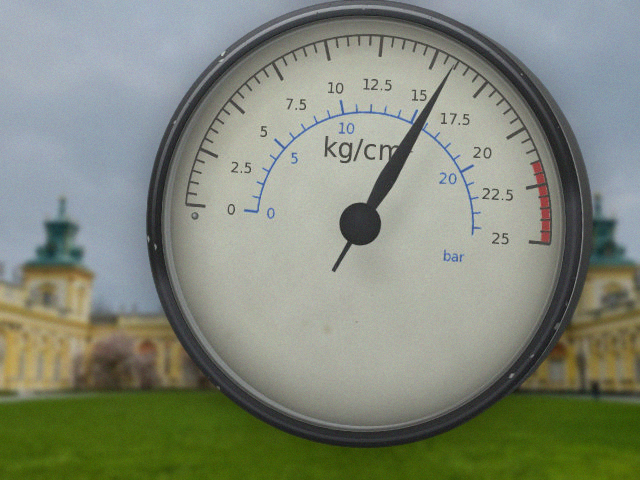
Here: 16 kg/cm²
